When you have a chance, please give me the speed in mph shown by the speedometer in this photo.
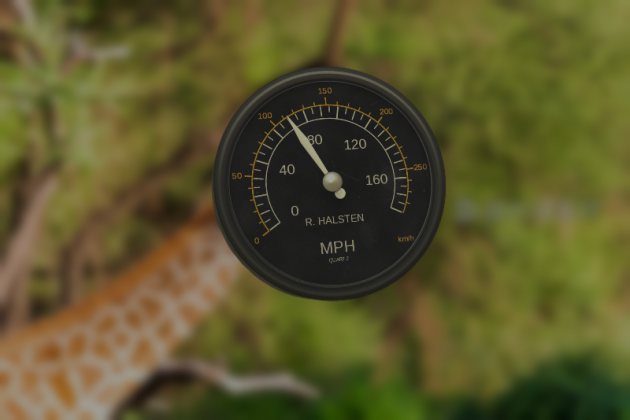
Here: 70 mph
